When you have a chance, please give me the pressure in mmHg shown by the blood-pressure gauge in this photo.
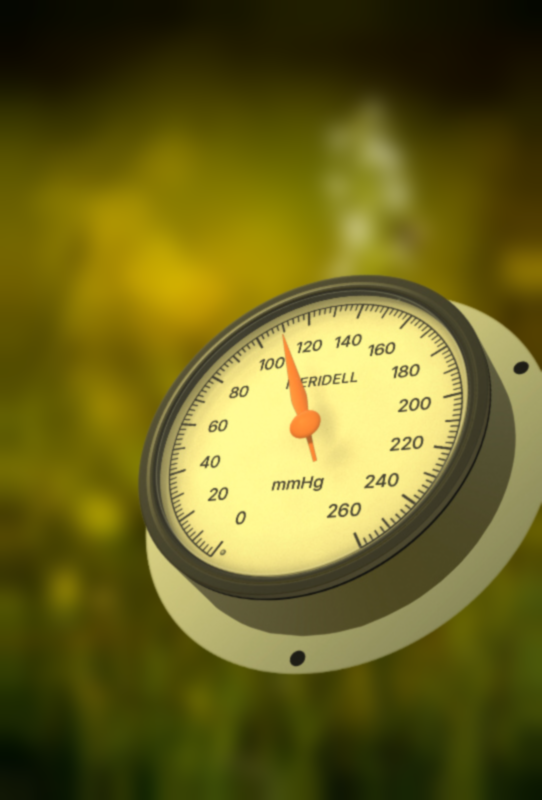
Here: 110 mmHg
